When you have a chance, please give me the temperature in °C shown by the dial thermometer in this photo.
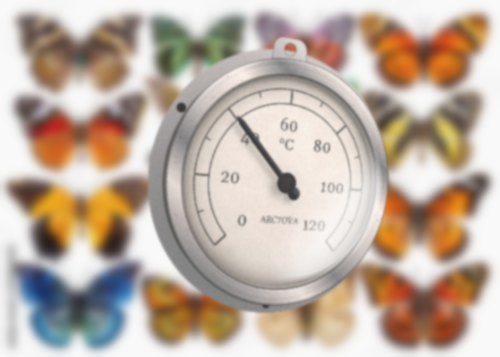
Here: 40 °C
